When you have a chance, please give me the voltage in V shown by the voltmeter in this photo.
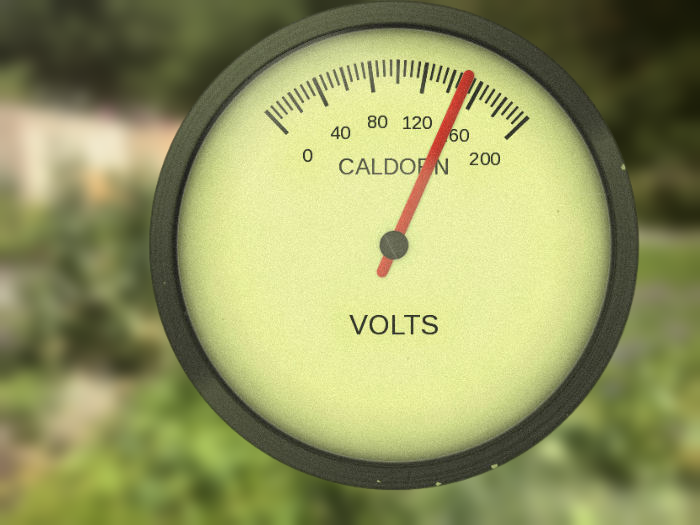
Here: 150 V
